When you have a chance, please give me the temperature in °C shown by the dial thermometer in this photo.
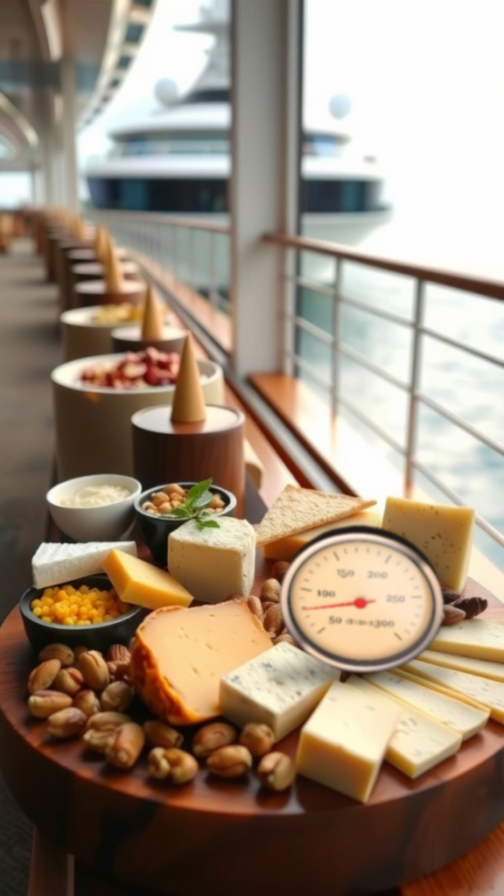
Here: 80 °C
